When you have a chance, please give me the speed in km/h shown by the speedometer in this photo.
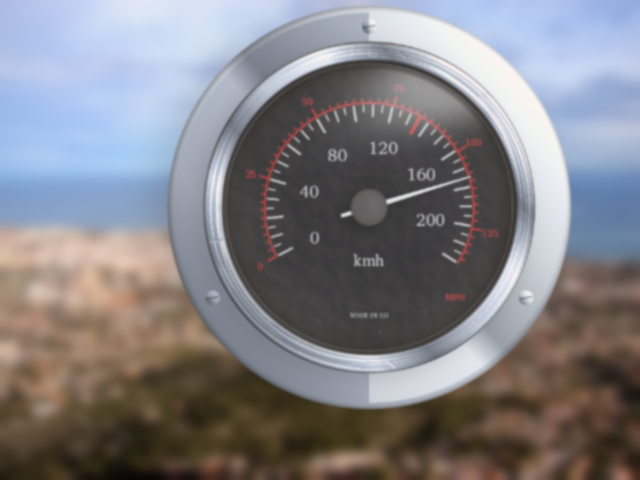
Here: 175 km/h
